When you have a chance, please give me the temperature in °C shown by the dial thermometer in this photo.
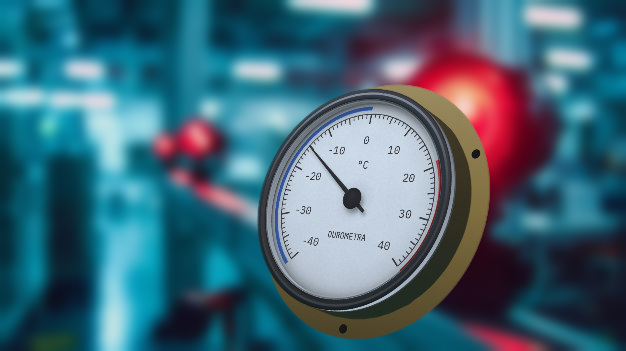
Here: -15 °C
